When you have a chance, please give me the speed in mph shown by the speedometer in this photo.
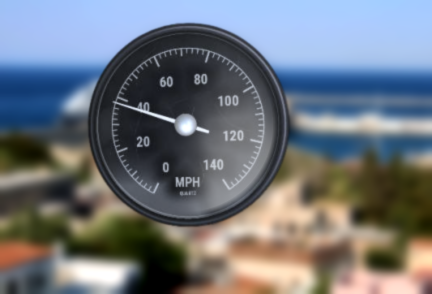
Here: 38 mph
